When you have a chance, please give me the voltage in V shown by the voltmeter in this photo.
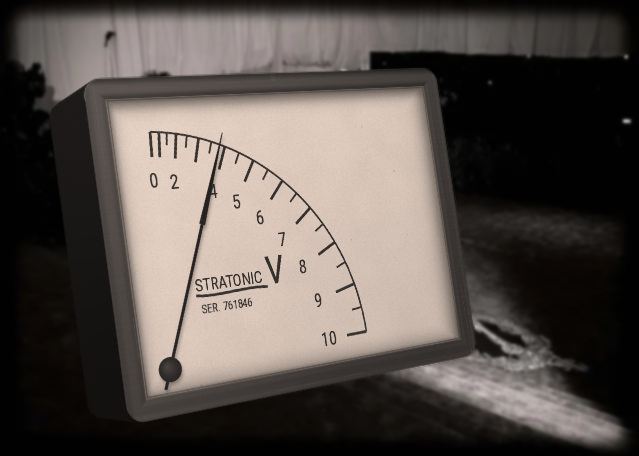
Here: 3.75 V
